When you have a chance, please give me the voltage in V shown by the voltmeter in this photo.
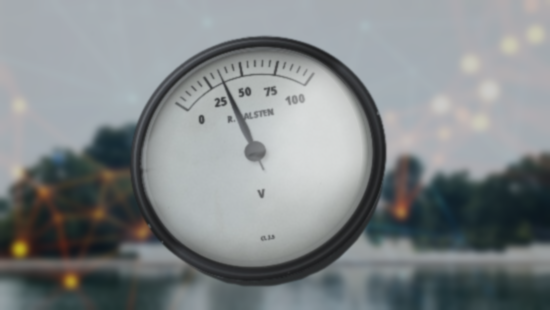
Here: 35 V
